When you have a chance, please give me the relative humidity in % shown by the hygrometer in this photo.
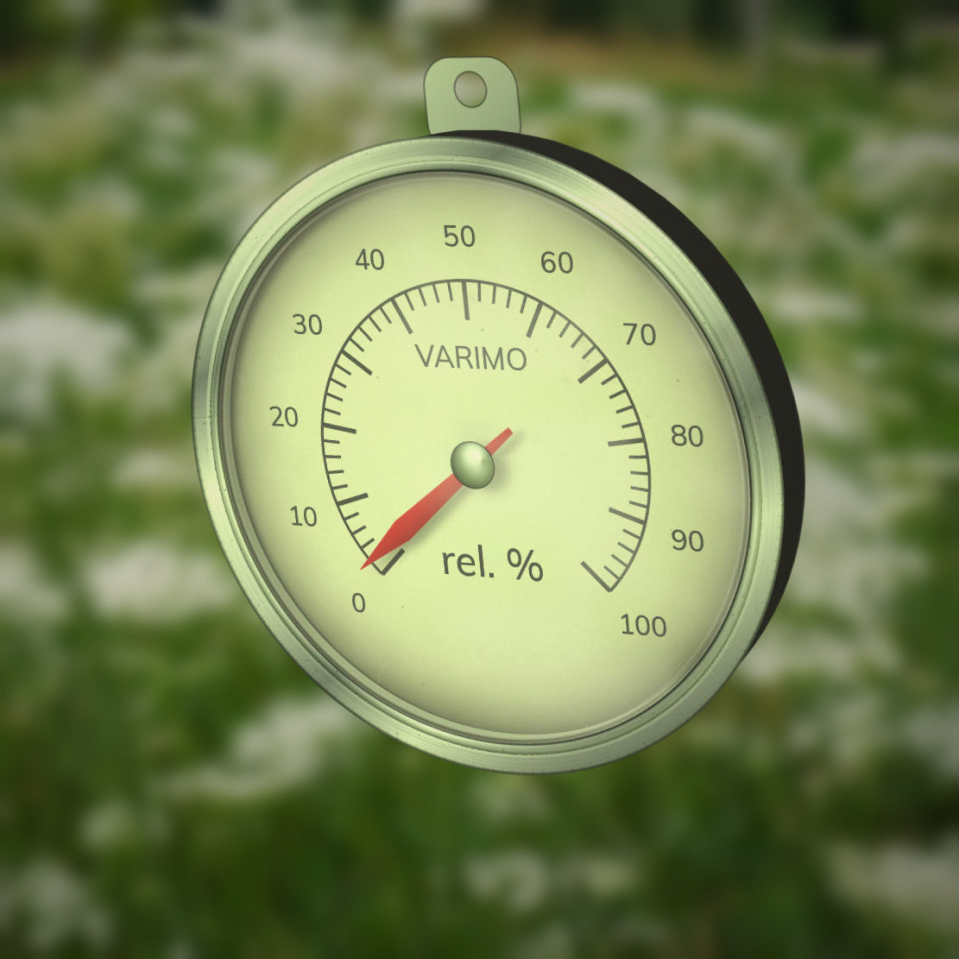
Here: 2 %
